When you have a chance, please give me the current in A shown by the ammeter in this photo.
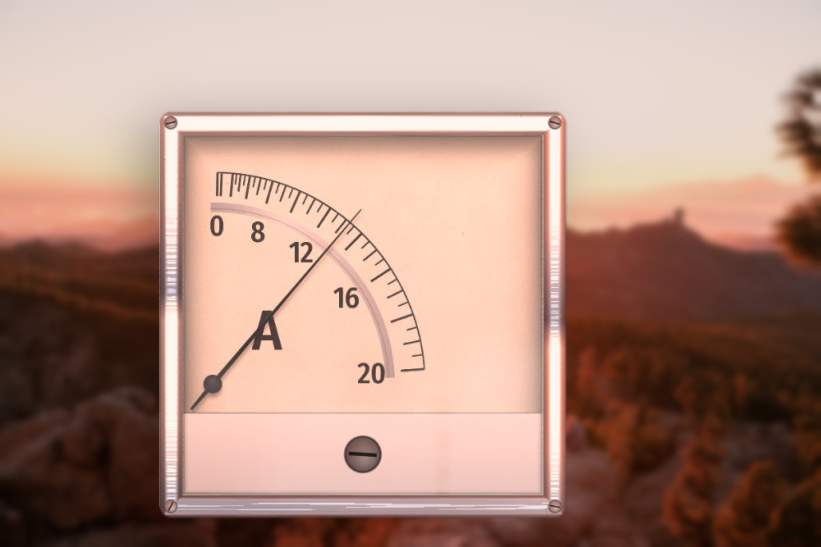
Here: 13.25 A
